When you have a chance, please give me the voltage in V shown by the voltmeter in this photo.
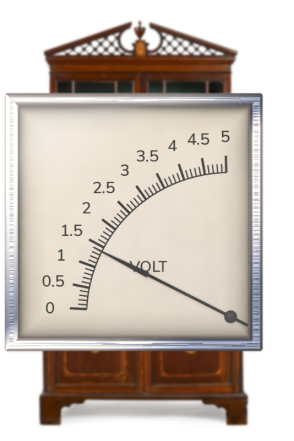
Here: 1.4 V
